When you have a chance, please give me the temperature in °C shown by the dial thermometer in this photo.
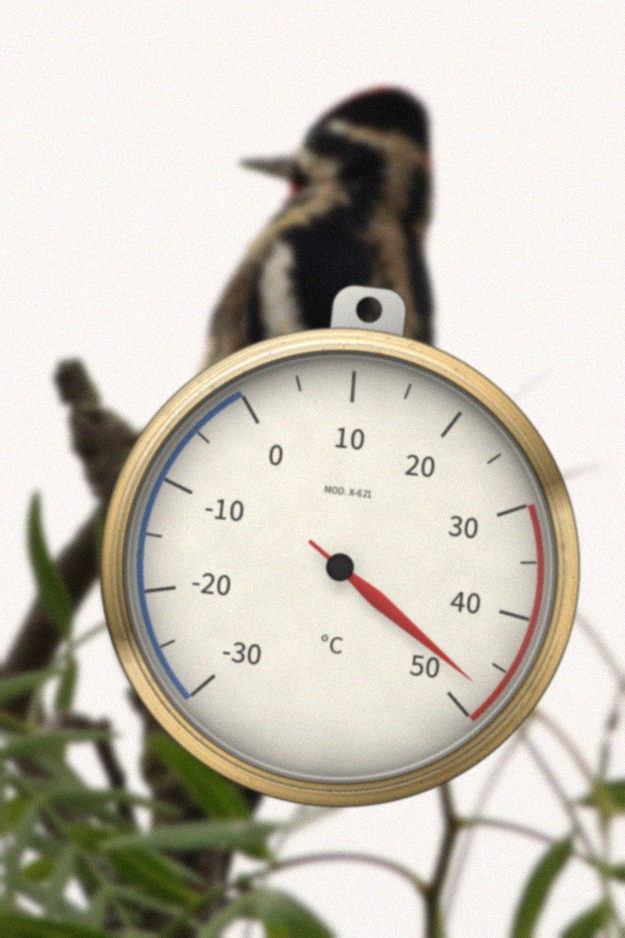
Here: 47.5 °C
